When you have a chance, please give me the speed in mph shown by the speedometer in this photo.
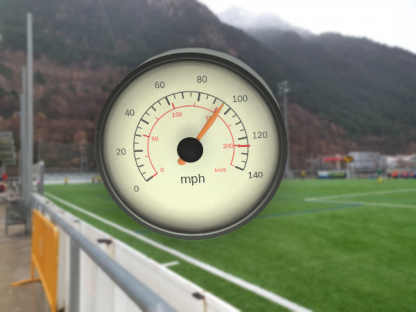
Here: 95 mph
